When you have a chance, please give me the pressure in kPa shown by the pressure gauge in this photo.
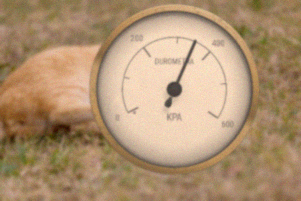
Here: 350 kPa
